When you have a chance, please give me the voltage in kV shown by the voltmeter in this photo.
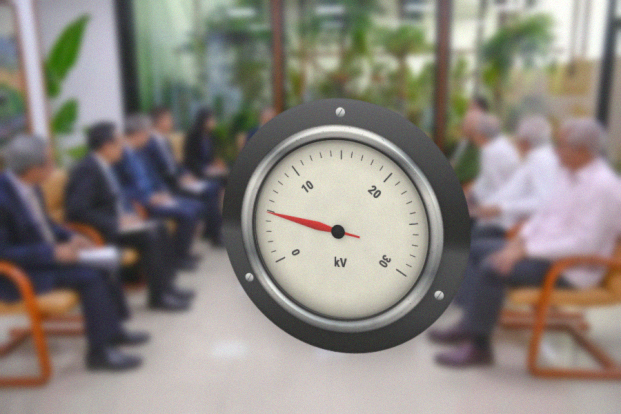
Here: 5 kV
